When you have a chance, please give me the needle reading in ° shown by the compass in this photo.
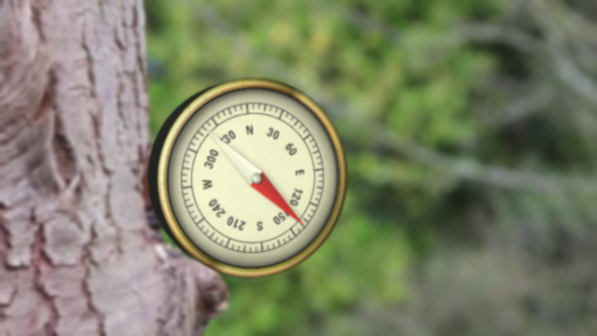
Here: 140 °
